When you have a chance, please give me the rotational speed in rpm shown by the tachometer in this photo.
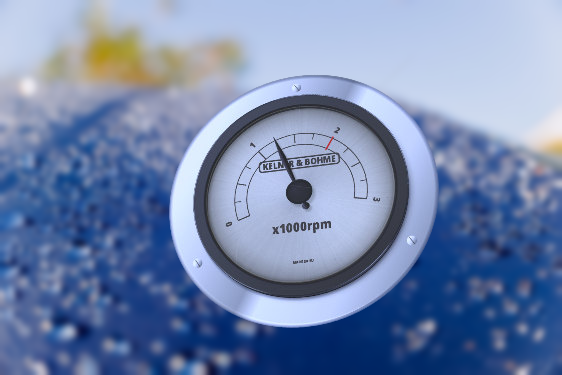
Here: 1250 rpm
